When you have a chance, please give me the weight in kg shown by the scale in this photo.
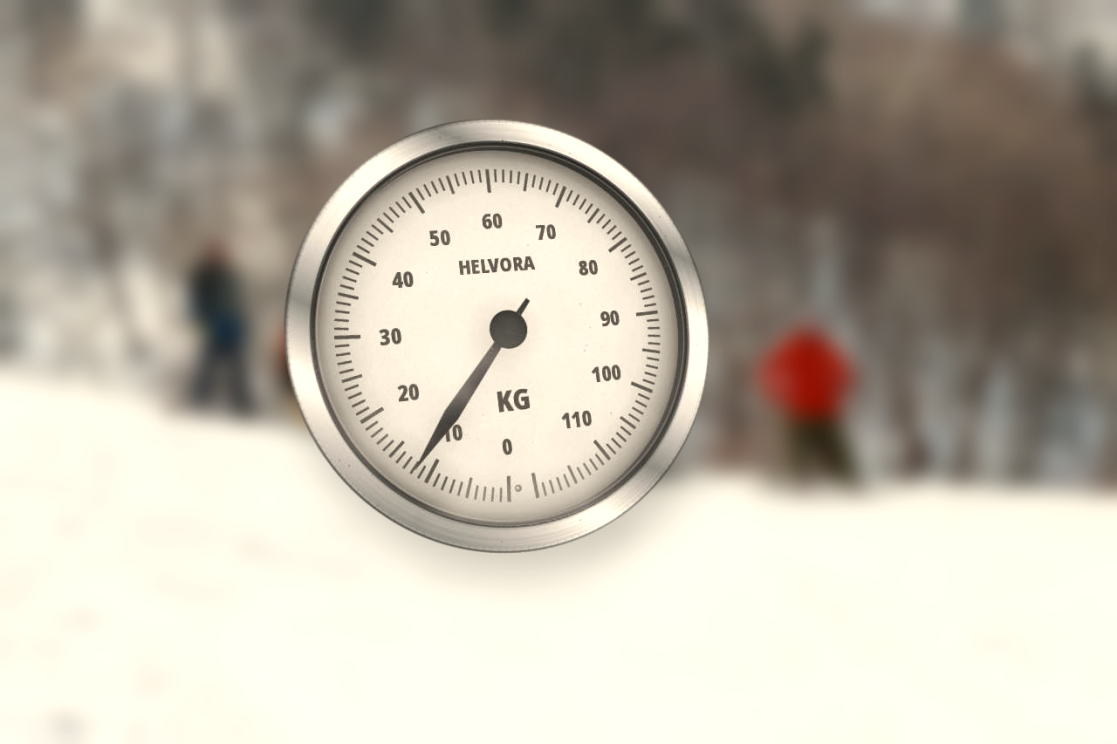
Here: 12 kg
